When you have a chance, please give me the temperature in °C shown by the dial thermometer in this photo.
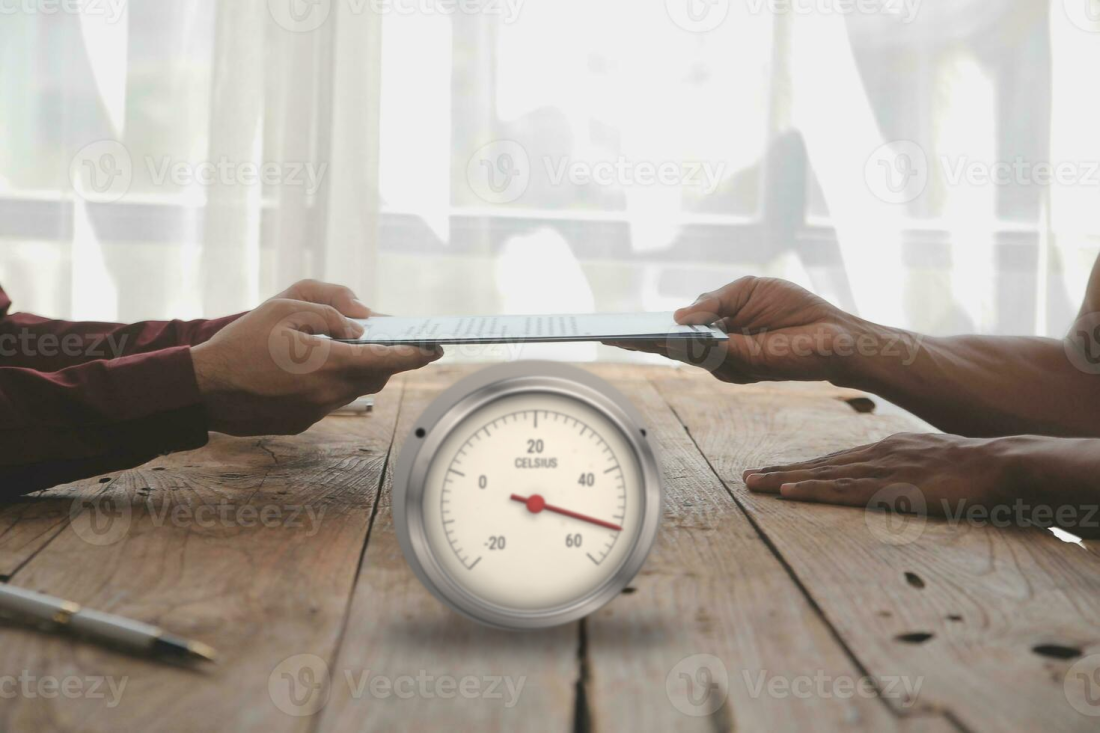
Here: 52 °C
